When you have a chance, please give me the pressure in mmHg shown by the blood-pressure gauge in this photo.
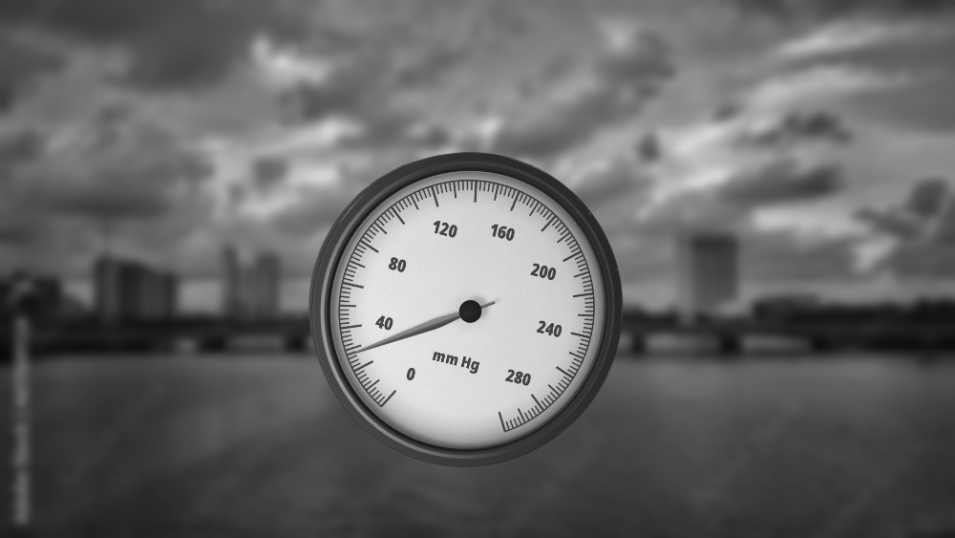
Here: 28 mmHg
